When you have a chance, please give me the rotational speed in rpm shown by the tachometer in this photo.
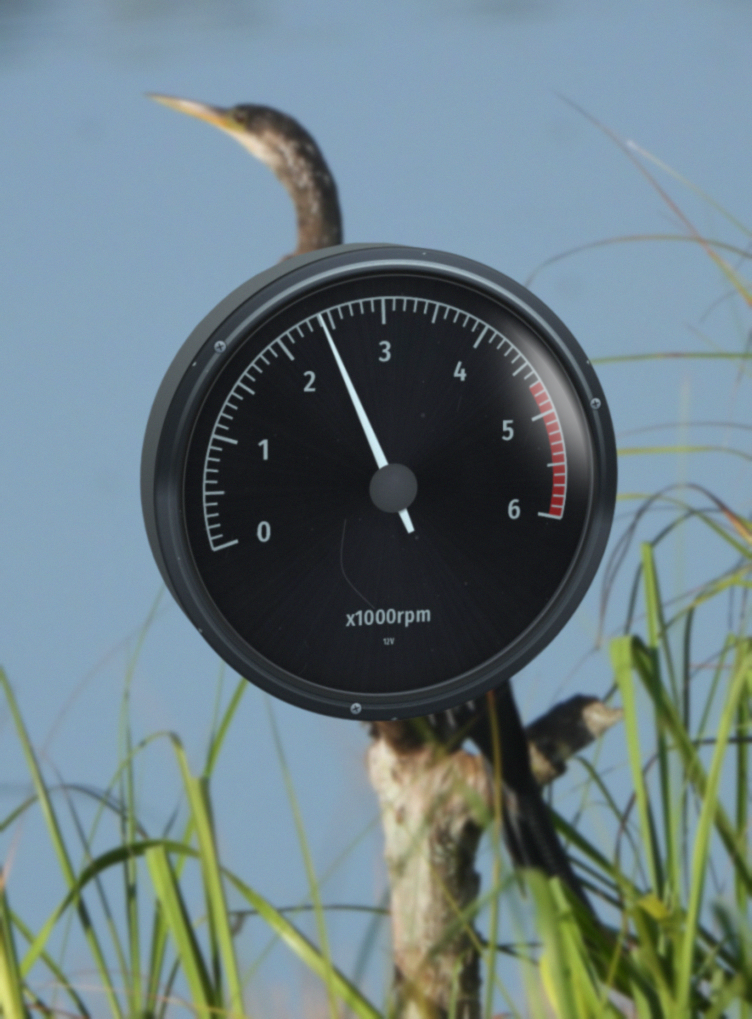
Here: 2400 rpm
